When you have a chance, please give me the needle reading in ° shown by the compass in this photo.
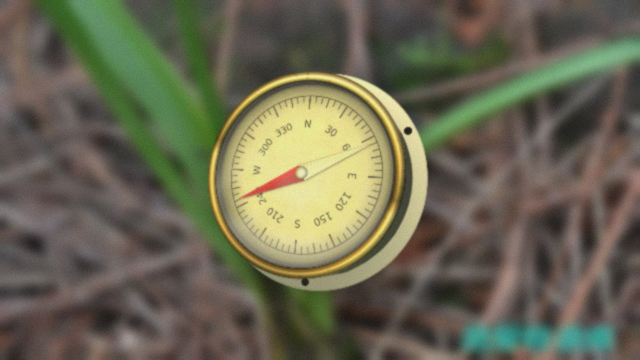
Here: 245 °
